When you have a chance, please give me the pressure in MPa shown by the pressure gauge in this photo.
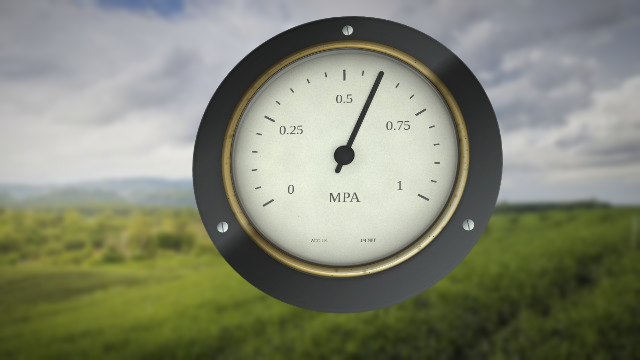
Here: 0.6 MPa
